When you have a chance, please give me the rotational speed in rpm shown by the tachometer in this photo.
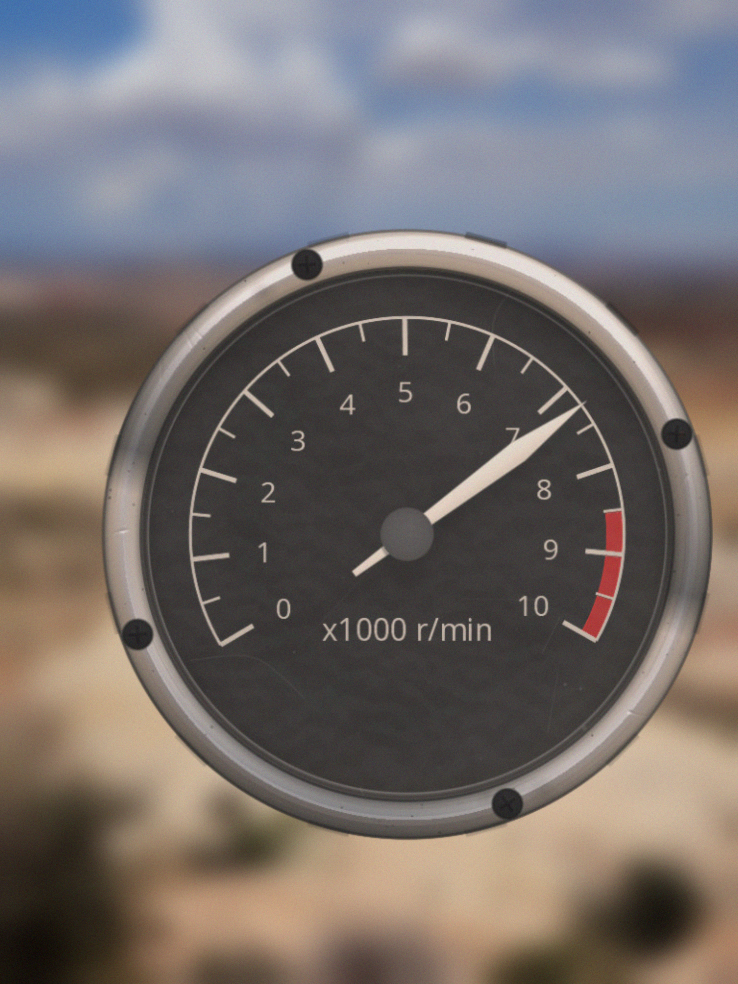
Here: 7250 rpm
